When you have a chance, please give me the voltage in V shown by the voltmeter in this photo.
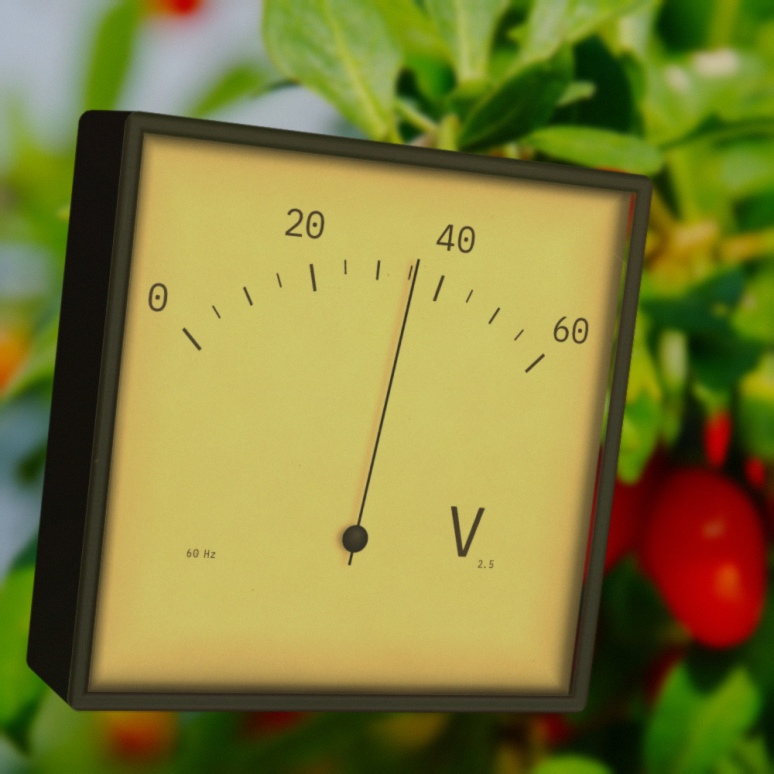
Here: 35 V
